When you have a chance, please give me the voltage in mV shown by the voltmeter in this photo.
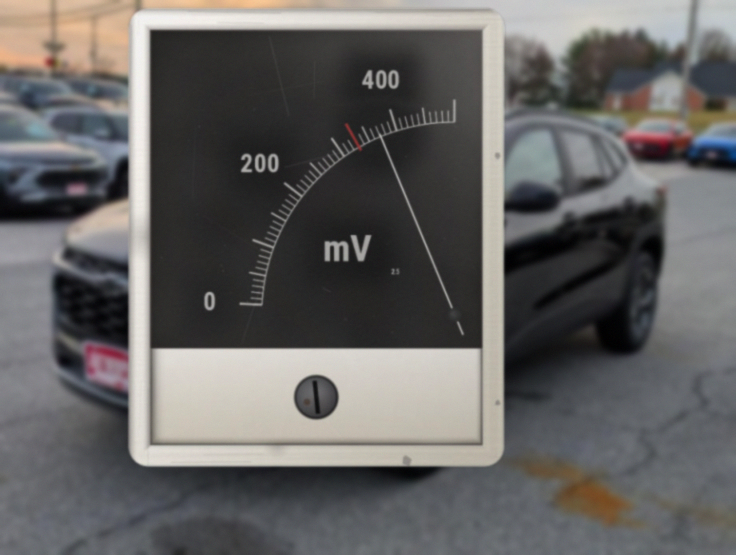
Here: 370 mV
